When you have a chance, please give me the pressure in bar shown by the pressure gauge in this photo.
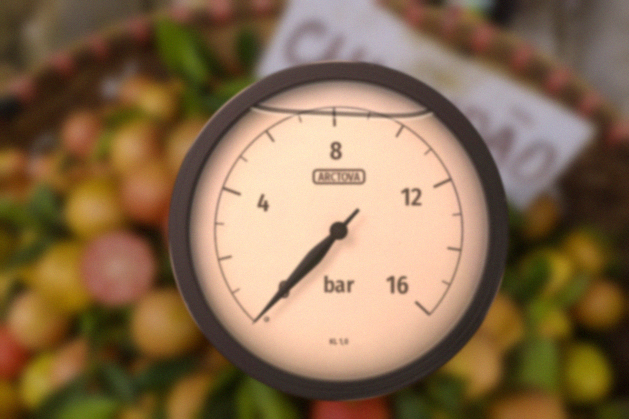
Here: 0 bar
